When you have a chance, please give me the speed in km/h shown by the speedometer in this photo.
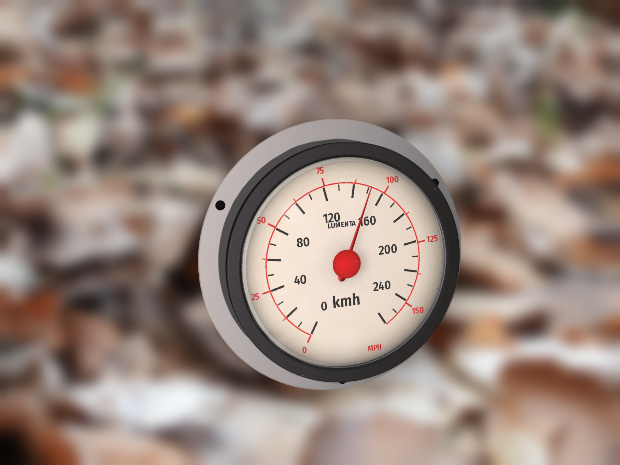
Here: 150 km/h
